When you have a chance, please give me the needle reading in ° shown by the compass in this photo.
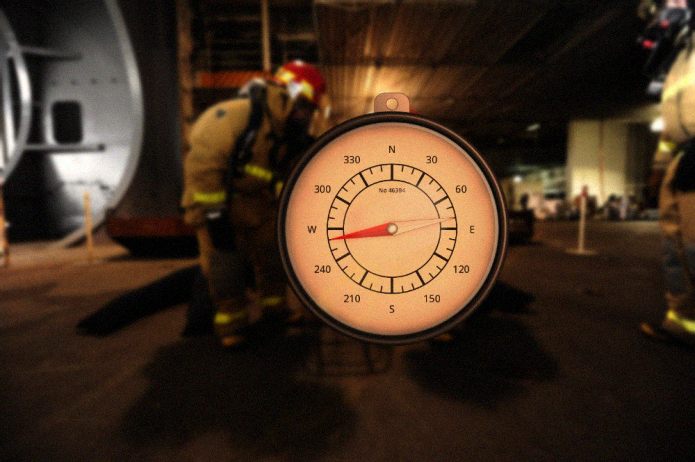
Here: 260 °
